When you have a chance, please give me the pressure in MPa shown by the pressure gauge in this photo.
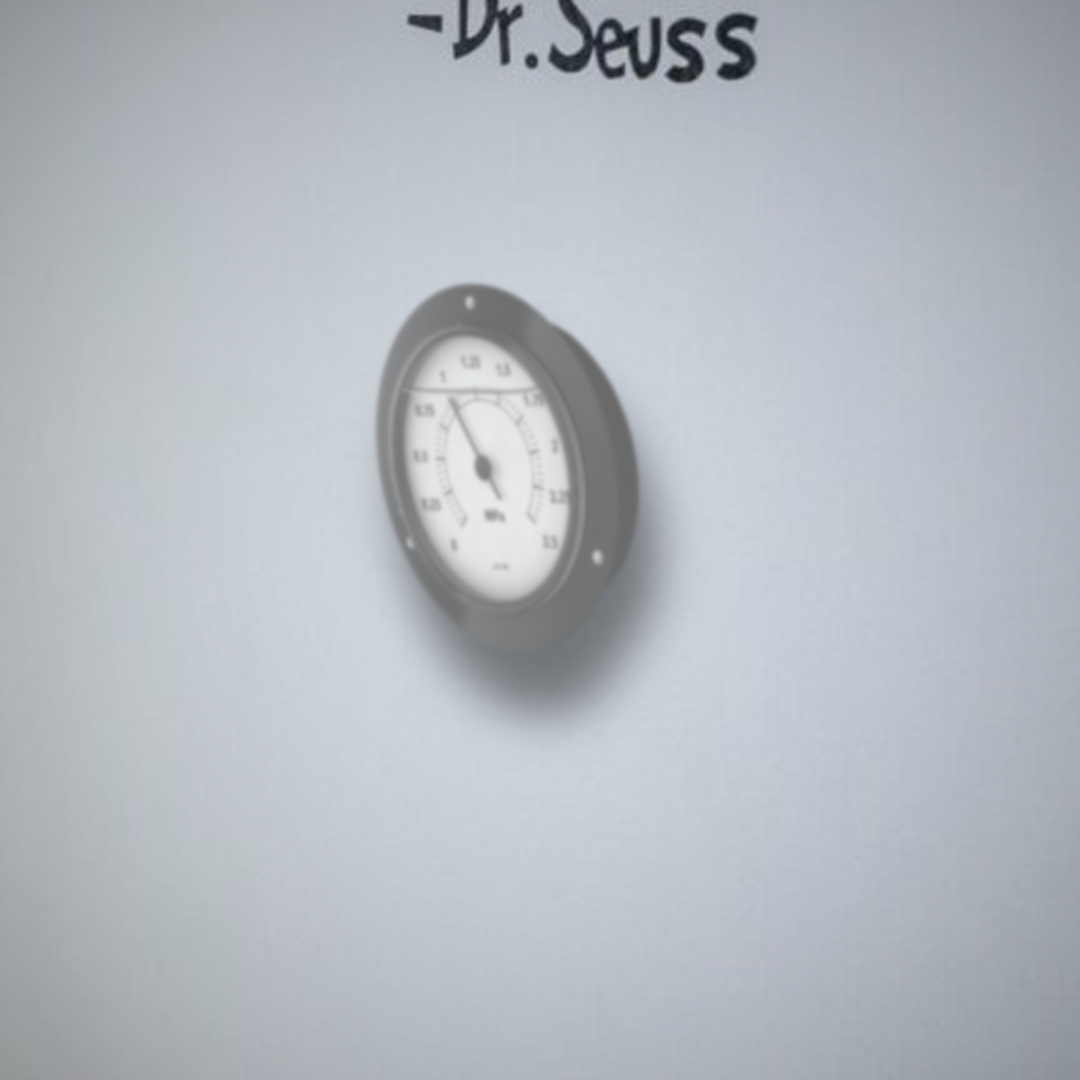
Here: 1 MPa
